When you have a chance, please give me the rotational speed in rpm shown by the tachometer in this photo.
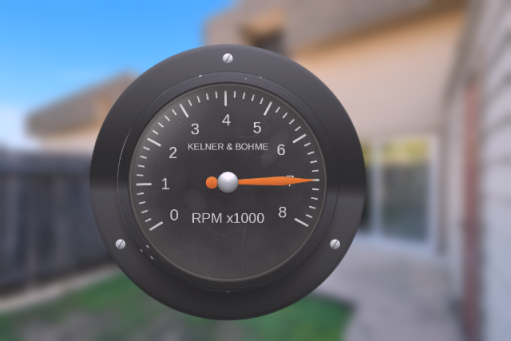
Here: 7000 rpm
